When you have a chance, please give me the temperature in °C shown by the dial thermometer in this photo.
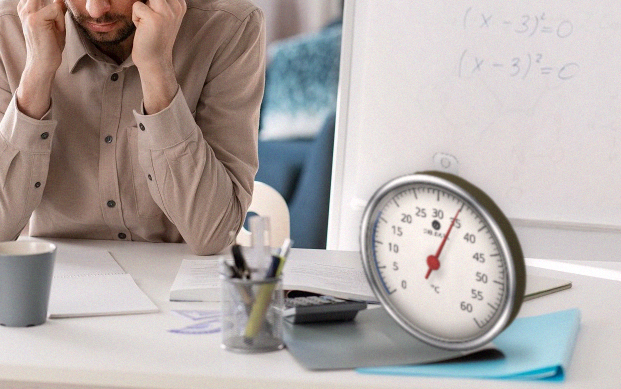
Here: 35 °C
